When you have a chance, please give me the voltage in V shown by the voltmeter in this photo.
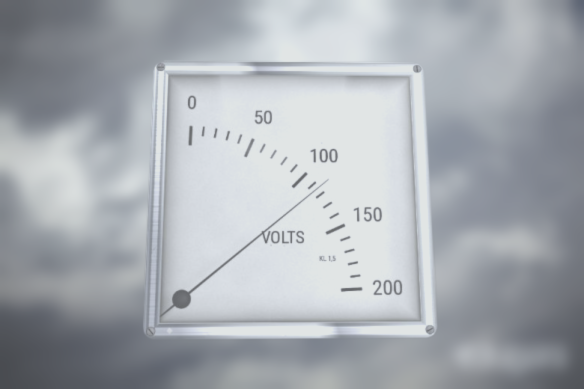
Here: 115 V
